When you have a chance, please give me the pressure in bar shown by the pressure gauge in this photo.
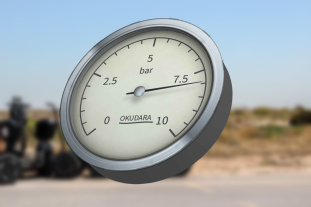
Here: 8 bar
